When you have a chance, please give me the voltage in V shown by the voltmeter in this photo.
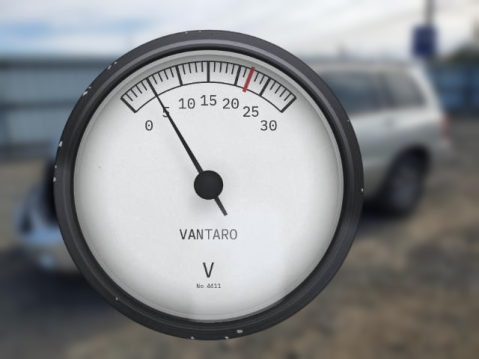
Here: 5 V
